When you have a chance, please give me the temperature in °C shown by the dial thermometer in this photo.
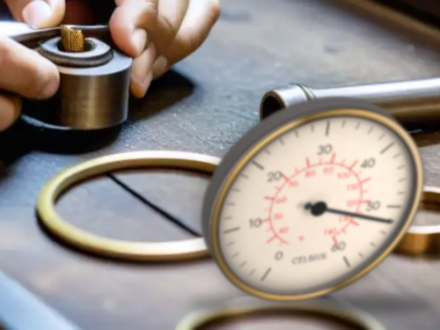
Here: 52 °C
